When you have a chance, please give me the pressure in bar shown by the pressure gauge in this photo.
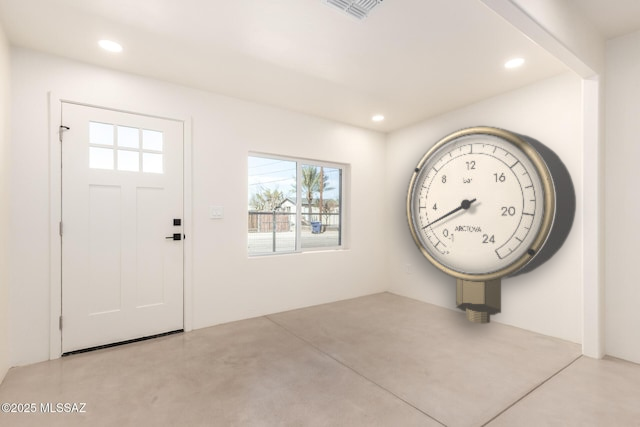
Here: 2 bar
